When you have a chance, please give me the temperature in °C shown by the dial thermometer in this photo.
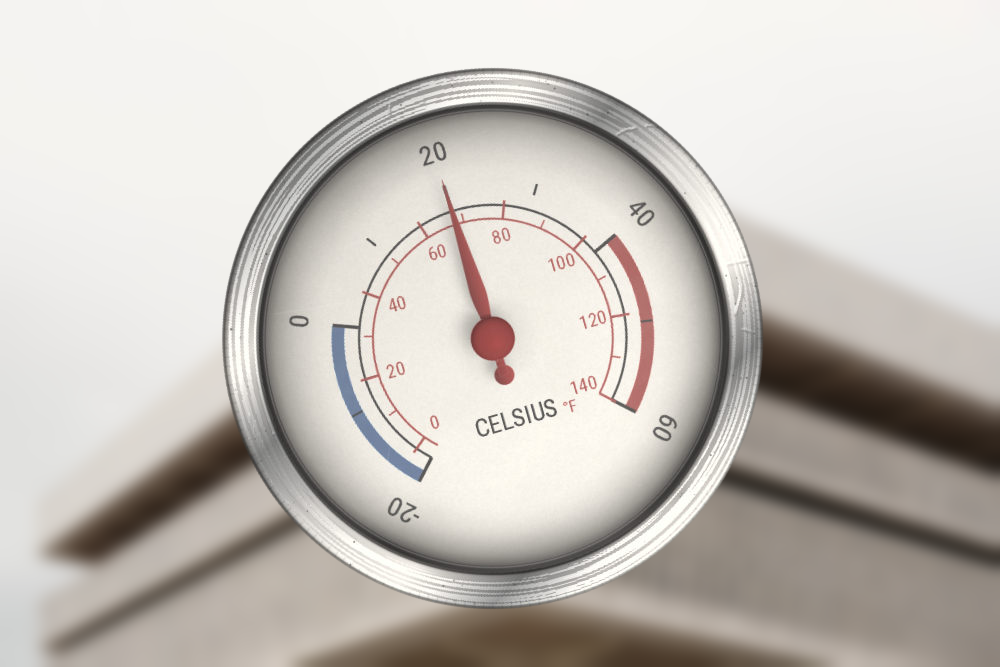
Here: 20 °C
